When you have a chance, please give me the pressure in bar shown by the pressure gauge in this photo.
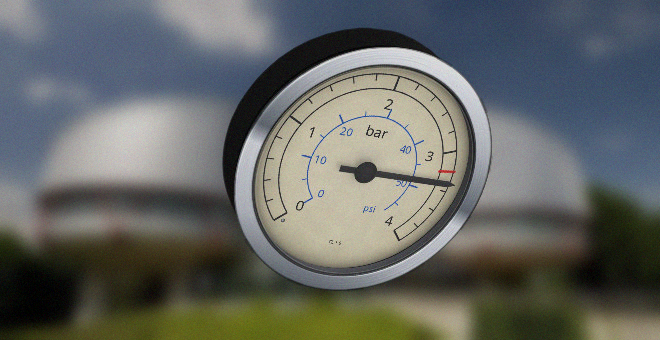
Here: 3.3 bar
